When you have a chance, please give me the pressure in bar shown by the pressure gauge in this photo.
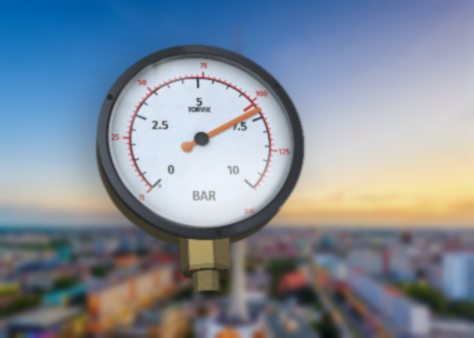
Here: 7.25 bar
